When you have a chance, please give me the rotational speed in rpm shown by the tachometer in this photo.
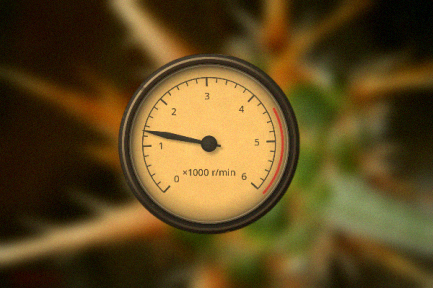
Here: 1300 rpm
